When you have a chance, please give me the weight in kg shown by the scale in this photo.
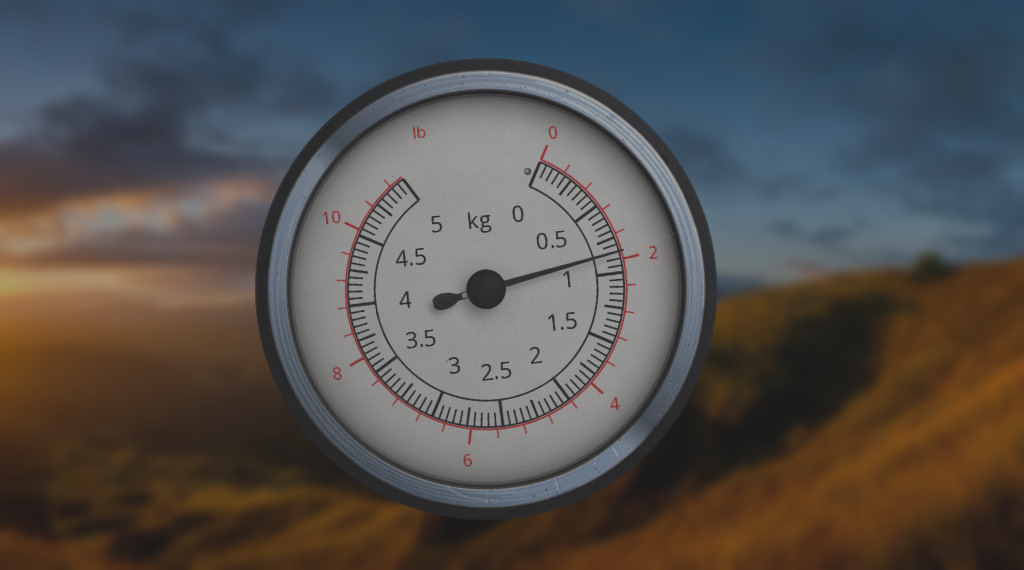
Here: 0.85 kg
